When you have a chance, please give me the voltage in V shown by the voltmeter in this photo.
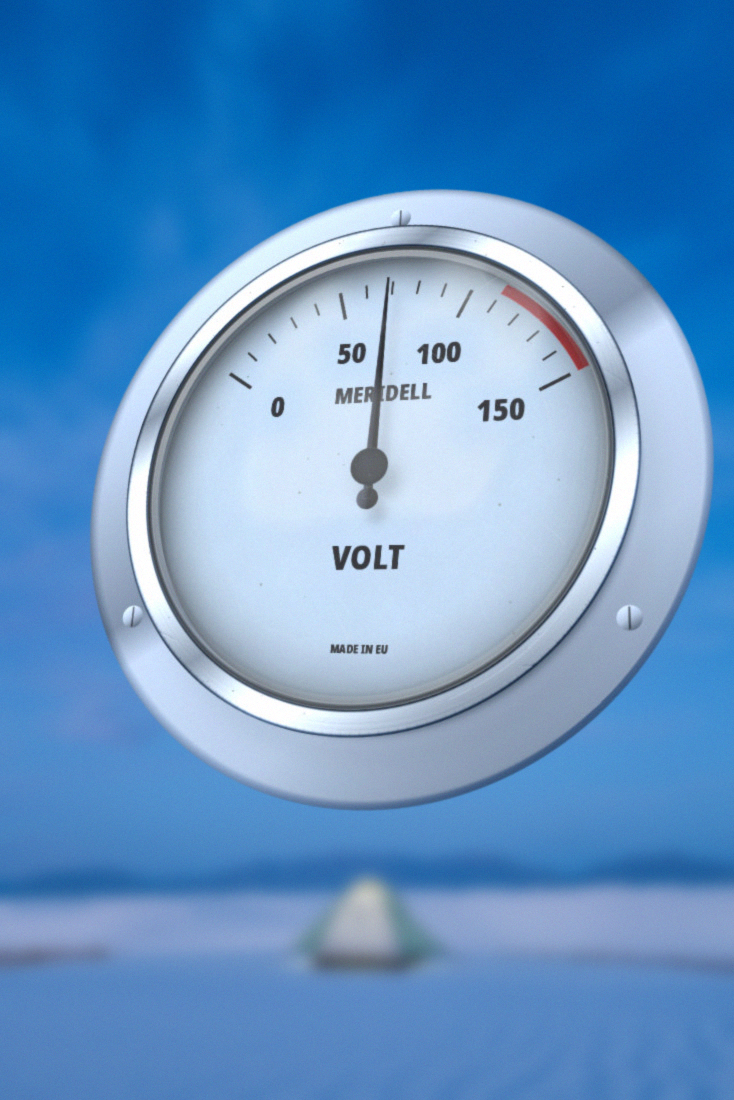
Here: 70 V
